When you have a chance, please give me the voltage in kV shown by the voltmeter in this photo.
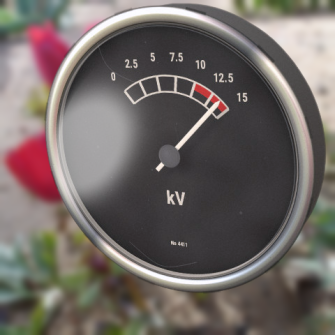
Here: 13.75 kV
